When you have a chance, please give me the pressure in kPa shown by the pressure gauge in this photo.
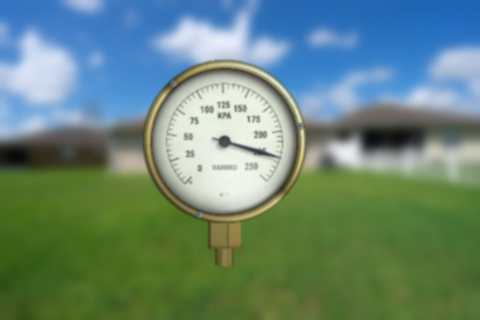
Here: 225 kPa
